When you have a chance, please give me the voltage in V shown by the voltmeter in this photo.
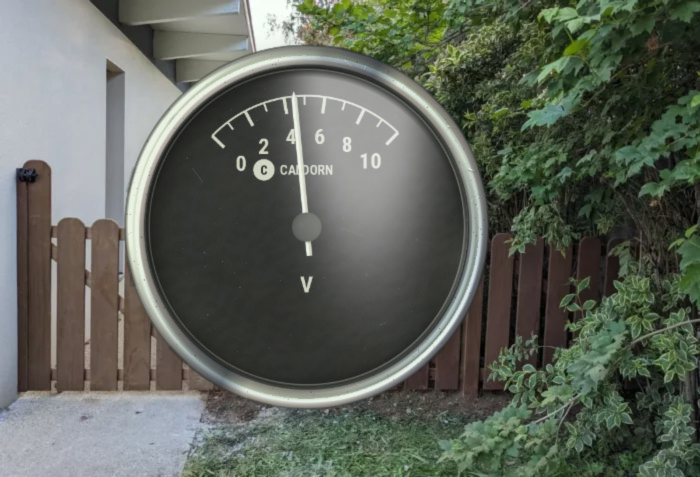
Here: 4.5 V
